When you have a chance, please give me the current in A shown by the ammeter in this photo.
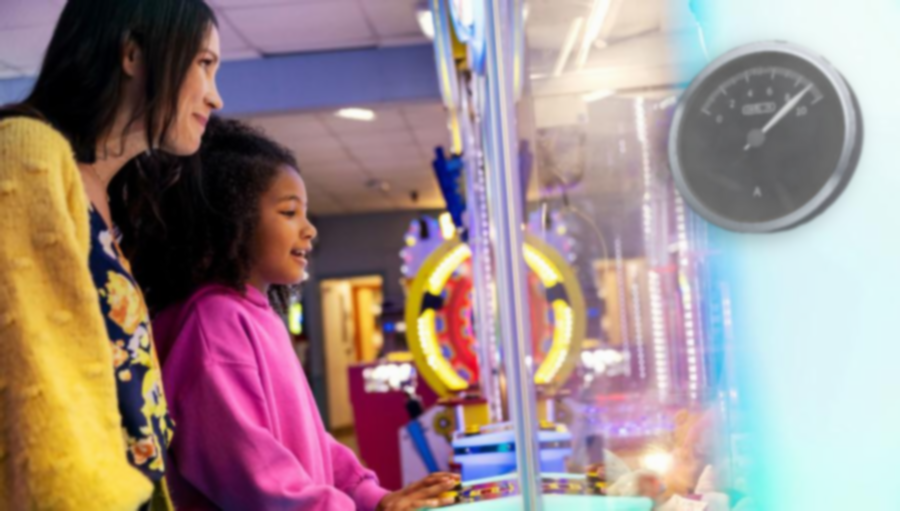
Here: 9 A
